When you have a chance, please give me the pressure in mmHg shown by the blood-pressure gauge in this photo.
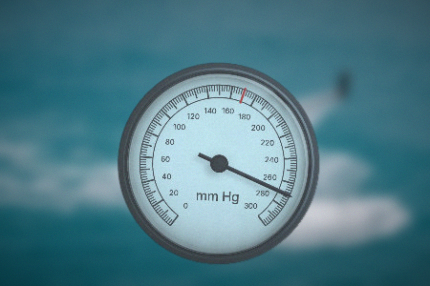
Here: 270 mmHg
